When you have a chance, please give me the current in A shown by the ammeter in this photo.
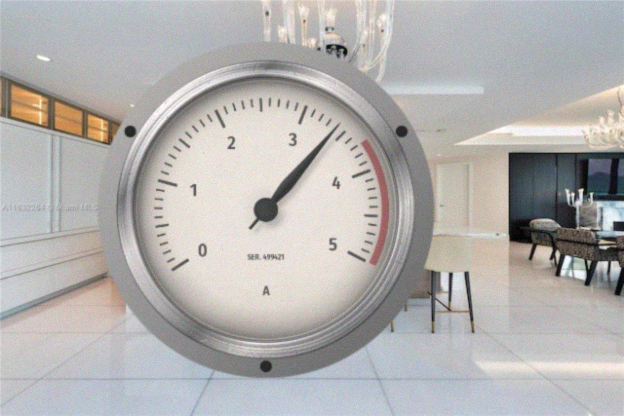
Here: 3.4 A
